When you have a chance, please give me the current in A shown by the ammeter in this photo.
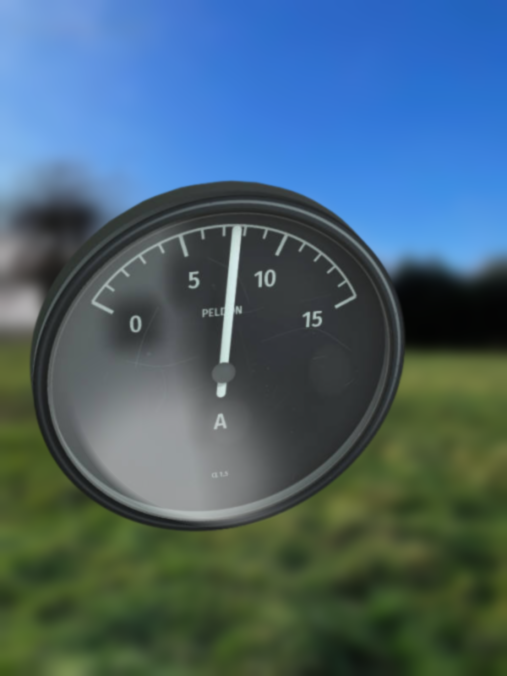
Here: 7.5 A
